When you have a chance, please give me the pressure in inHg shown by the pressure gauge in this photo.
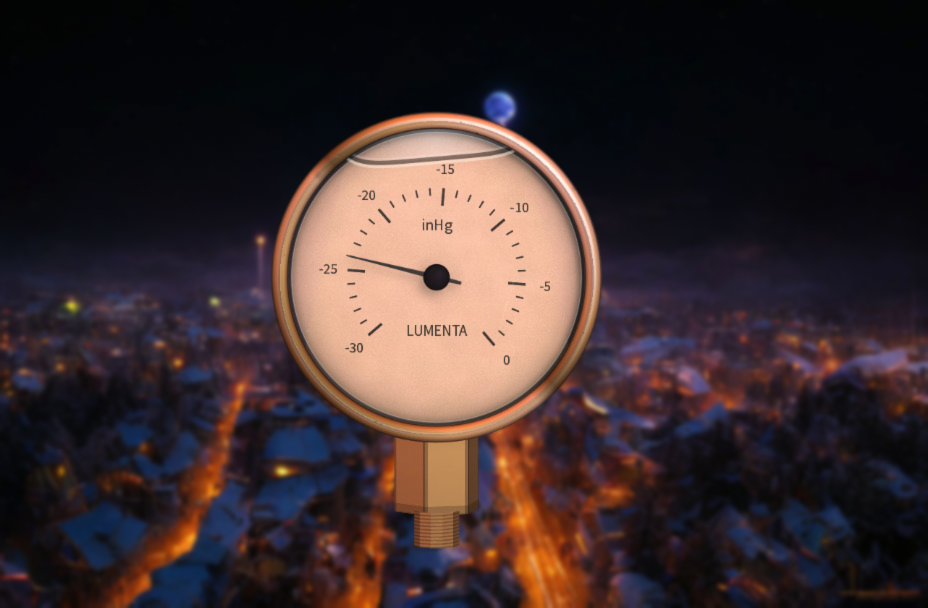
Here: -24 inHg
